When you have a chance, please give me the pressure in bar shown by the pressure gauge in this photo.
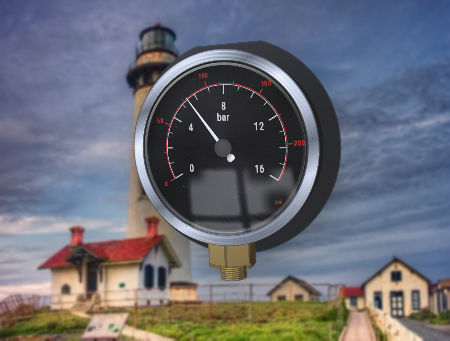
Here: 5.5 bar
